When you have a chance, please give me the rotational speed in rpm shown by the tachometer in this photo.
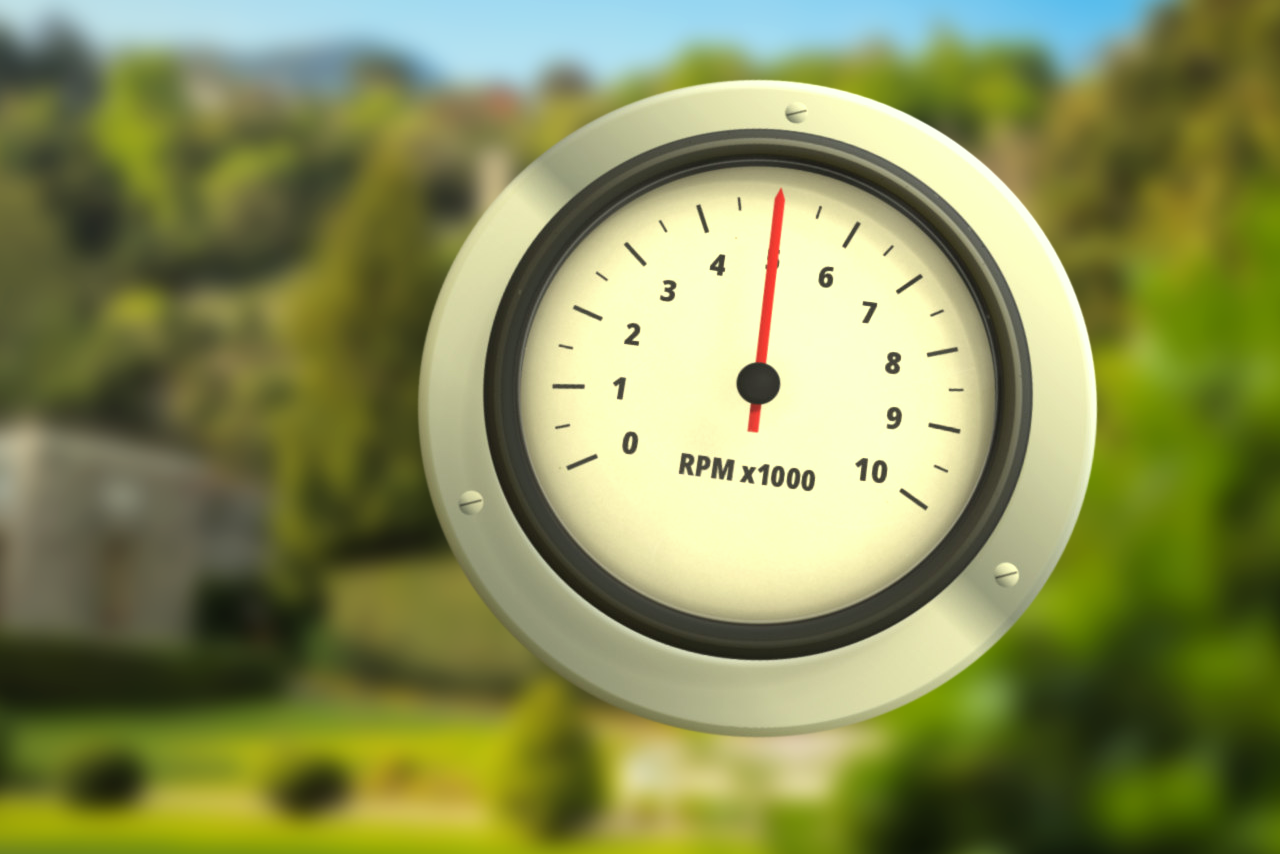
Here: 5000 rpm
